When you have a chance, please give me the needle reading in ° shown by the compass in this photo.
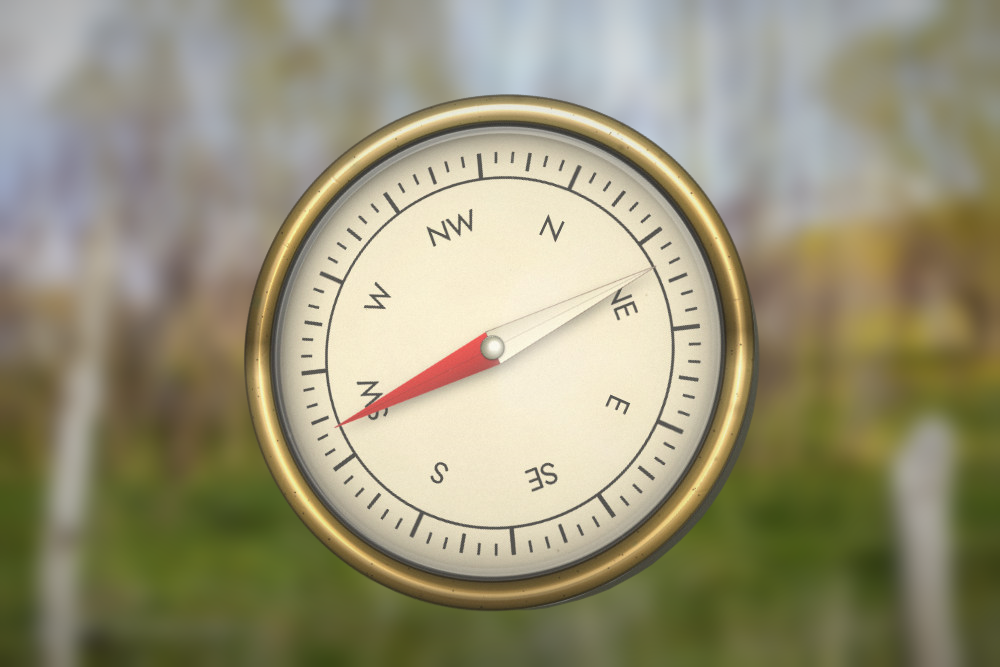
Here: 220 °
